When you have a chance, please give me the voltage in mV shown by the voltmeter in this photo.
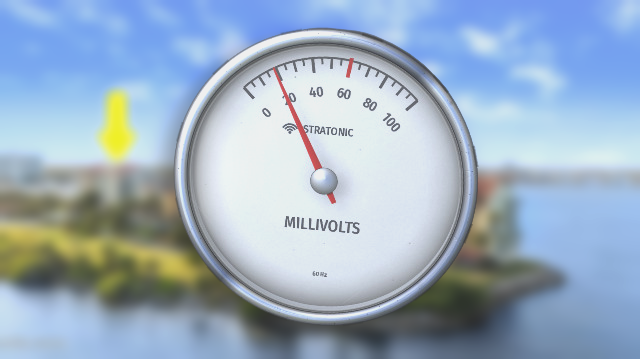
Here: 20 mV
